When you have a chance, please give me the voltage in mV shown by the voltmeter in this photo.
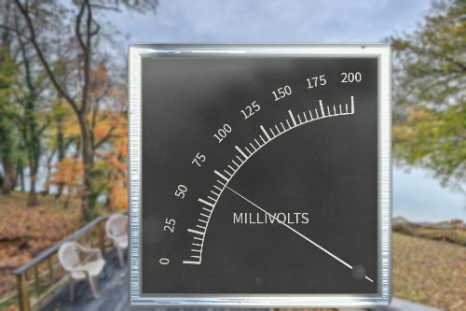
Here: 70 mV
